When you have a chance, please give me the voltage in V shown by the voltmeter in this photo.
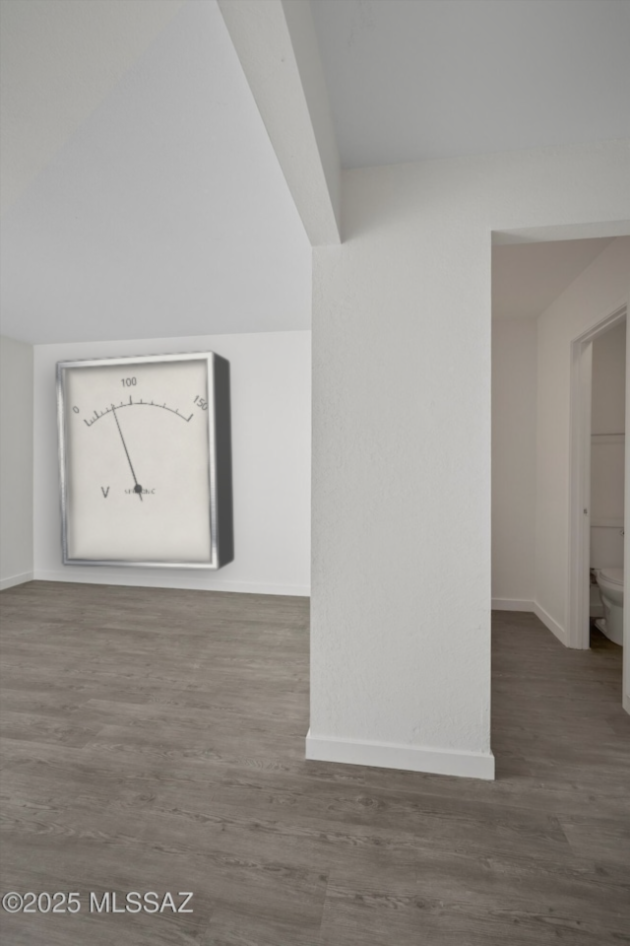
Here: 80 V
